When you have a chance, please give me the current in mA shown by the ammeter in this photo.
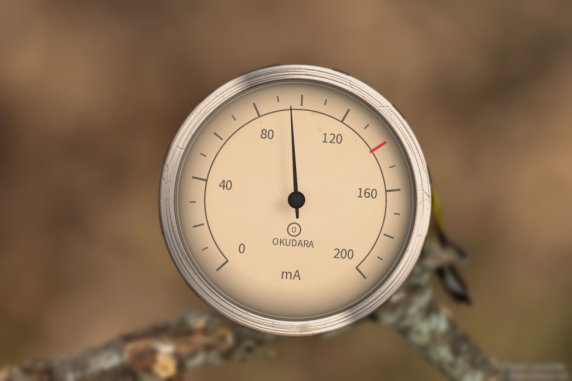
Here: 95 mA
